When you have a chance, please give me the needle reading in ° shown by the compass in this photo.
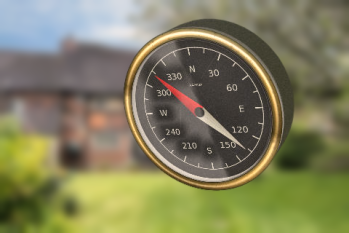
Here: 315 °
